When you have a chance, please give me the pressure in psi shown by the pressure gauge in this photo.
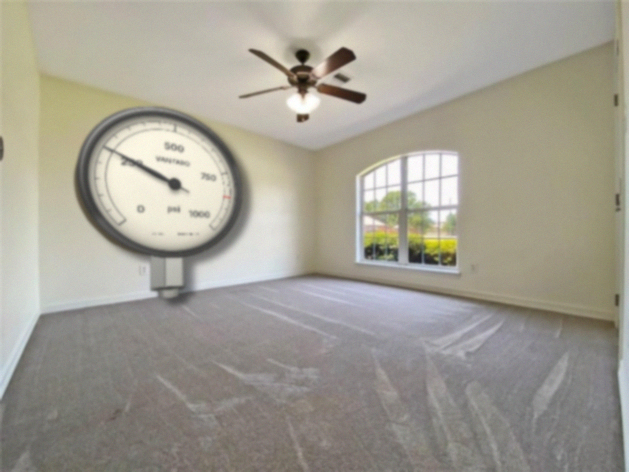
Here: 250 psi
